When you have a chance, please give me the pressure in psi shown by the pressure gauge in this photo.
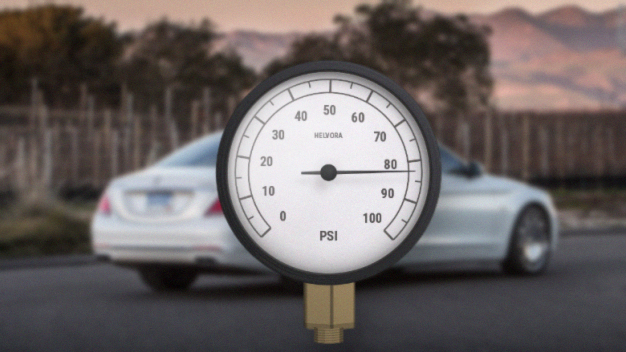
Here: 82.5 psi
